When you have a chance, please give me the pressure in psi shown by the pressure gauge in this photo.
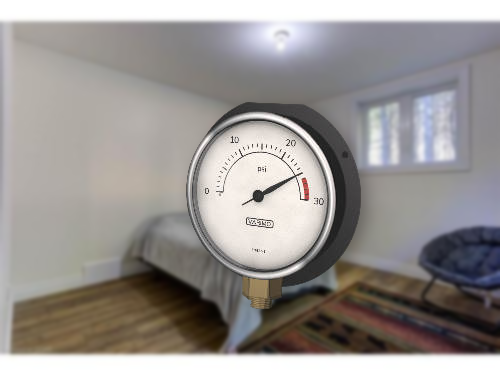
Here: 25 psi
